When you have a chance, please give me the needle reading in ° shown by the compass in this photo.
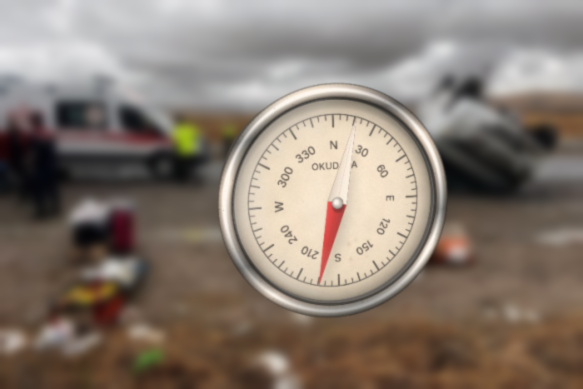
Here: 195 °
